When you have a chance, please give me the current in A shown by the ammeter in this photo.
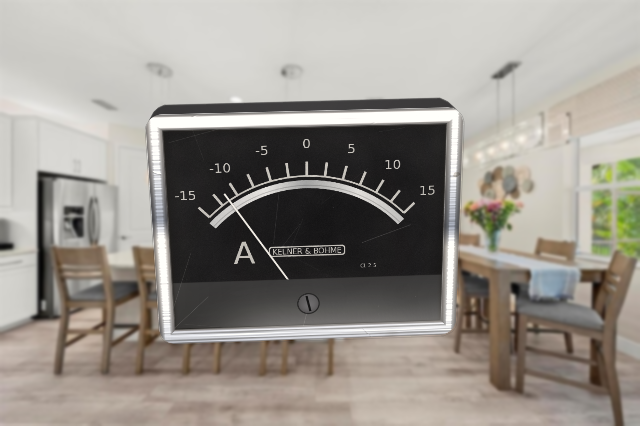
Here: -11.25 A
